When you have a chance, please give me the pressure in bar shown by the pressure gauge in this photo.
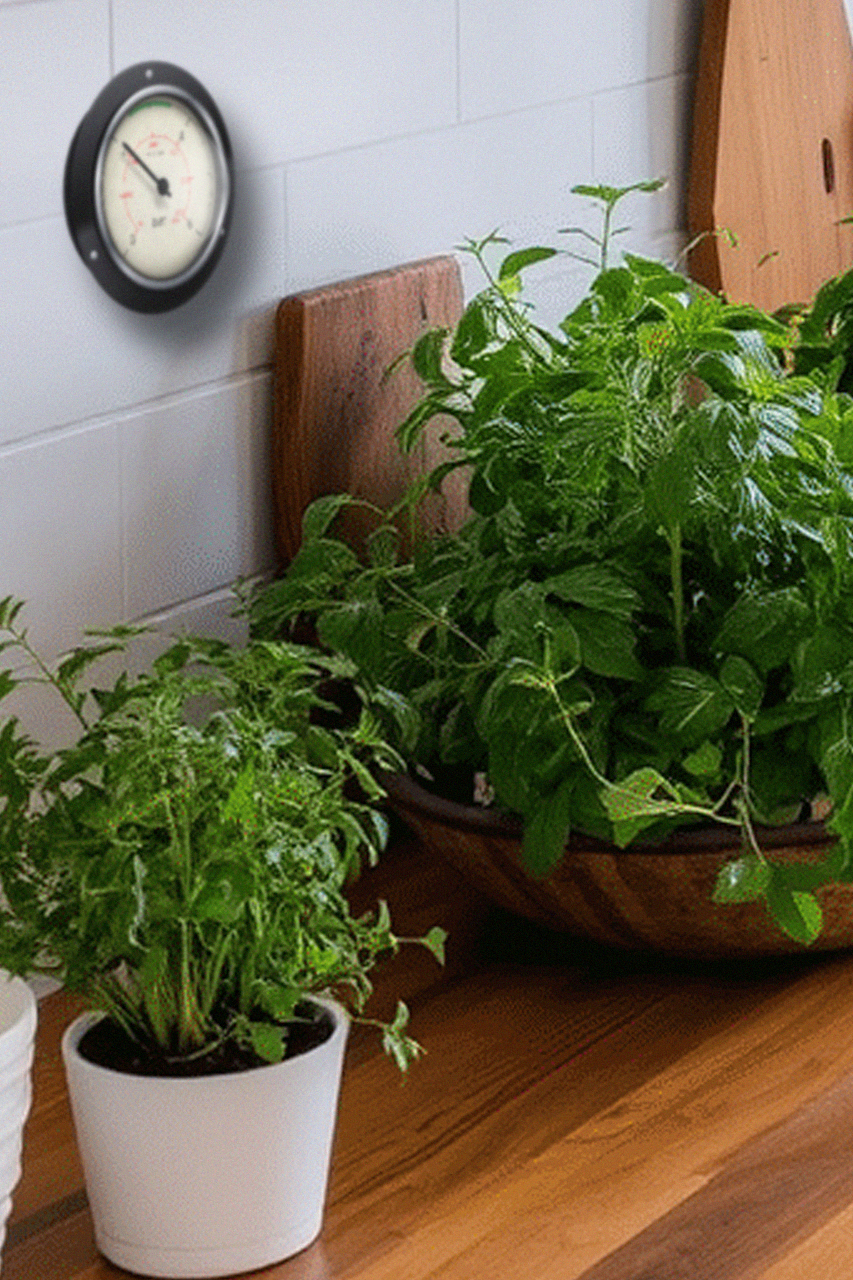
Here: 2 bar
